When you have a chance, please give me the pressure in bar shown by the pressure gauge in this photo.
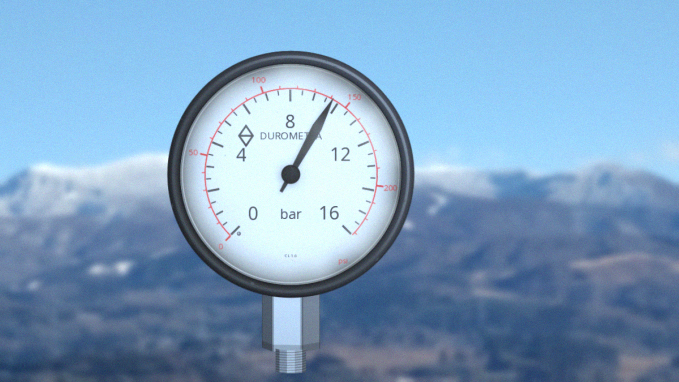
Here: 9.75 bar
